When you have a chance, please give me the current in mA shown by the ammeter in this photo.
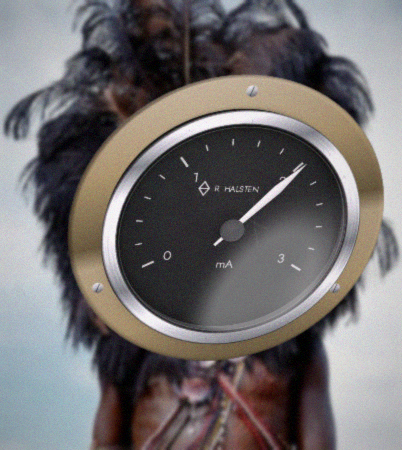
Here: 2 mA
